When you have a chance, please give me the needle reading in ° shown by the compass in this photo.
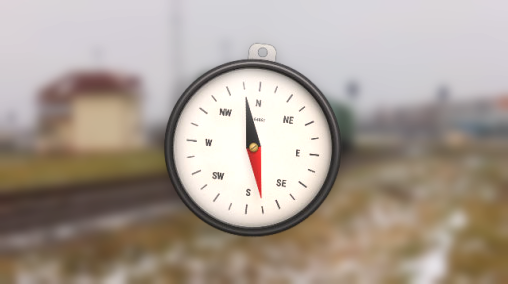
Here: 165 °
